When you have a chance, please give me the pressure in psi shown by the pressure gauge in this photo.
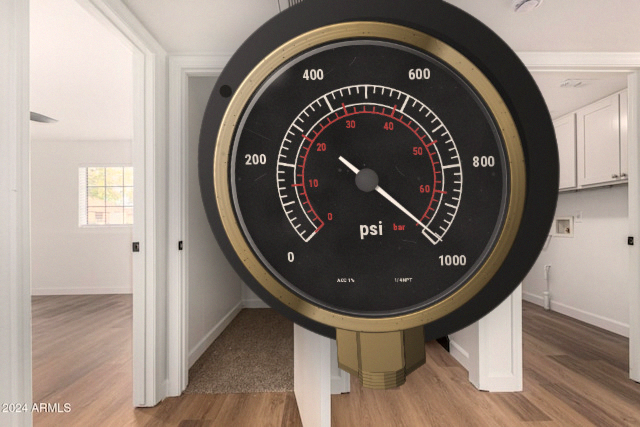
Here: 980 psi
